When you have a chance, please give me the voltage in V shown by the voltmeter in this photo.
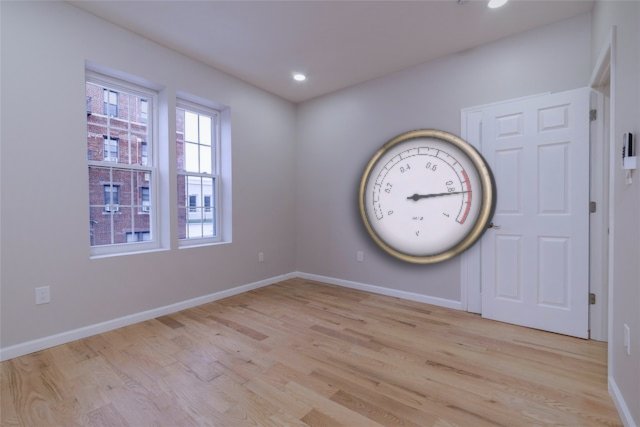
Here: 0.85 V
